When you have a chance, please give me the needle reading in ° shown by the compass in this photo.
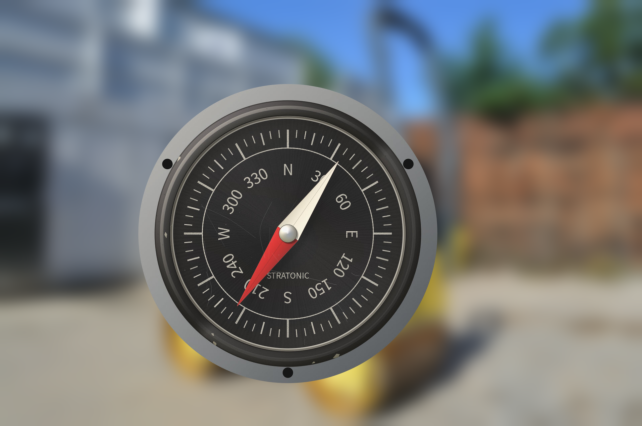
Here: 215 °
